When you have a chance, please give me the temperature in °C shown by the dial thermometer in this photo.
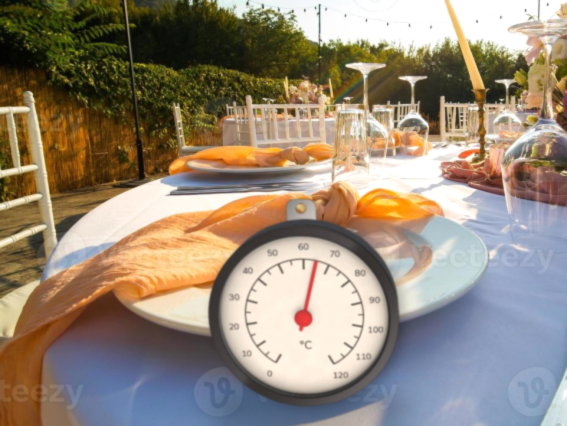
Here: 65 °C
